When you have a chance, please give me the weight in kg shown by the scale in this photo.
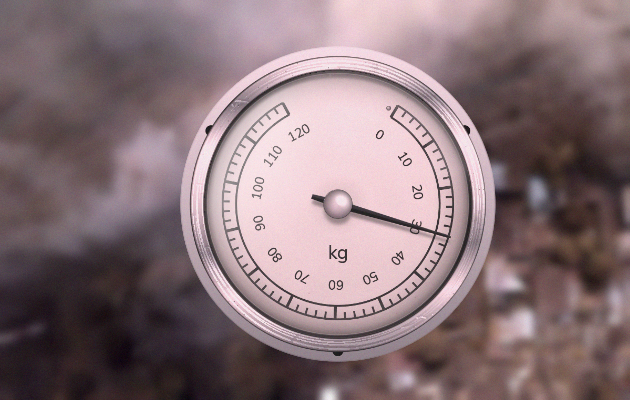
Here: 30 kg
